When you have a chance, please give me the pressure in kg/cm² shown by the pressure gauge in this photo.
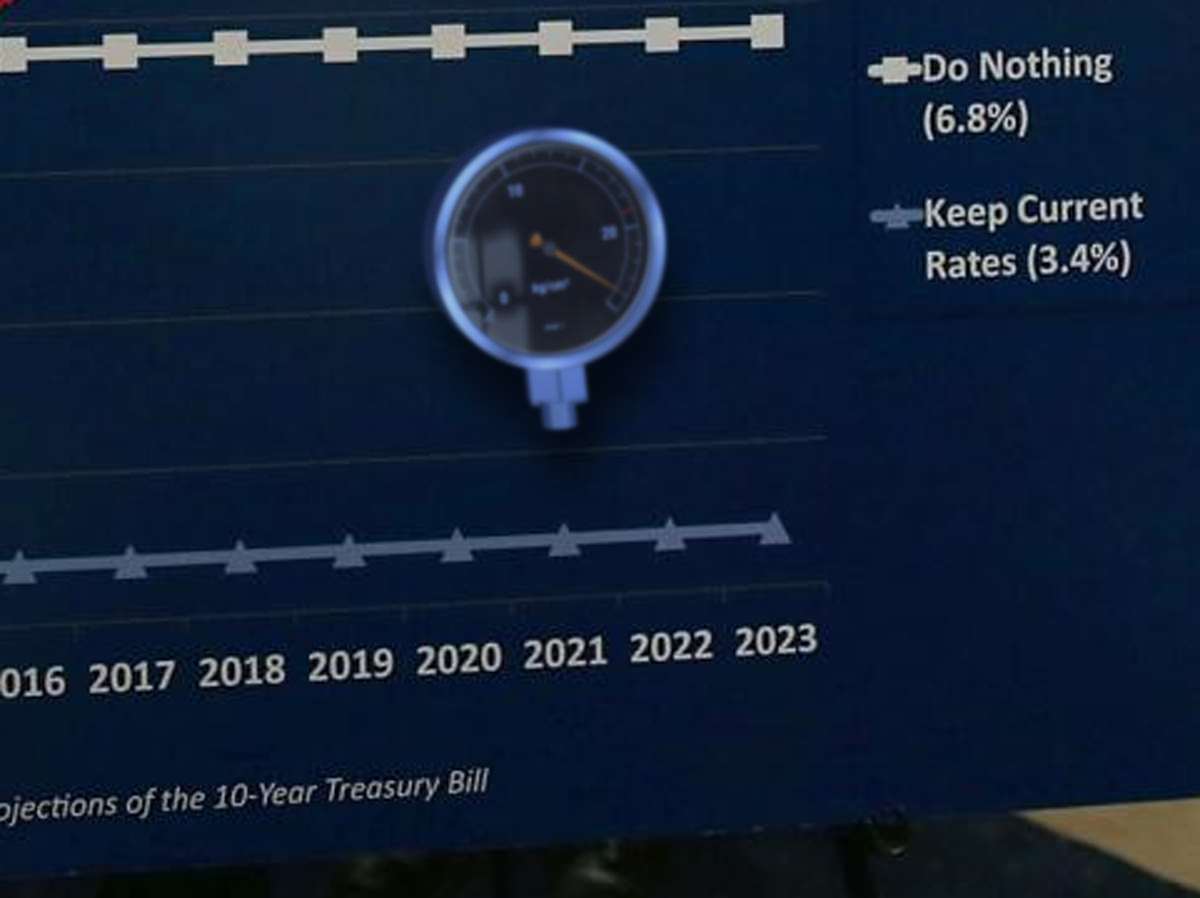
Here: 24 kg/cm²
